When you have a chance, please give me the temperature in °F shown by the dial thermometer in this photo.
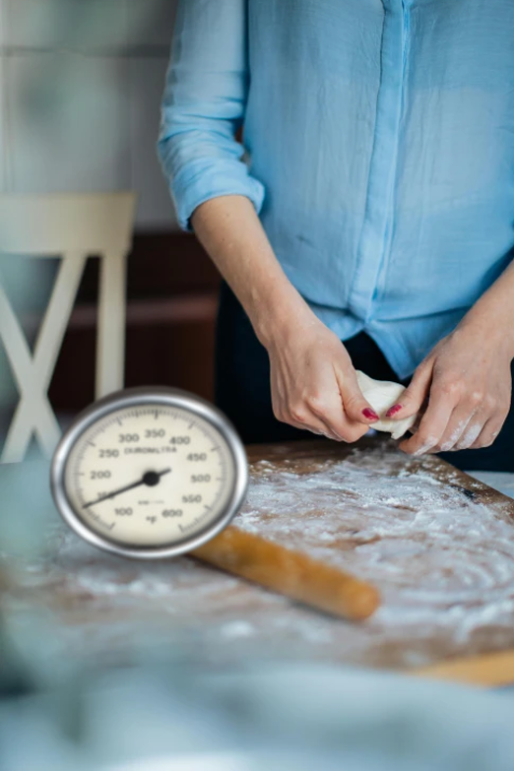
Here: 150 °F
